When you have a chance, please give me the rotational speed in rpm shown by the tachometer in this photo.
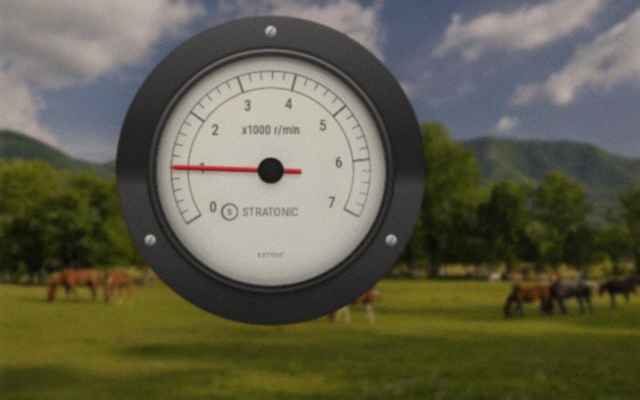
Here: 1000 rpm
